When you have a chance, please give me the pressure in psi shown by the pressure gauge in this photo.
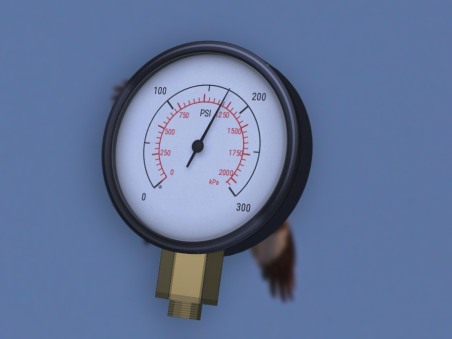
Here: 175 psi
